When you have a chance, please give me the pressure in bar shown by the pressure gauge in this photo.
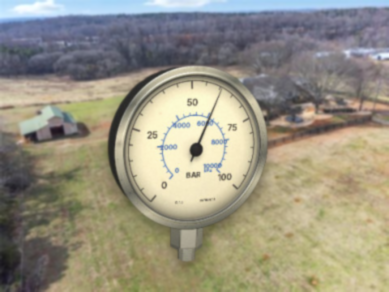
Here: 60 bar
